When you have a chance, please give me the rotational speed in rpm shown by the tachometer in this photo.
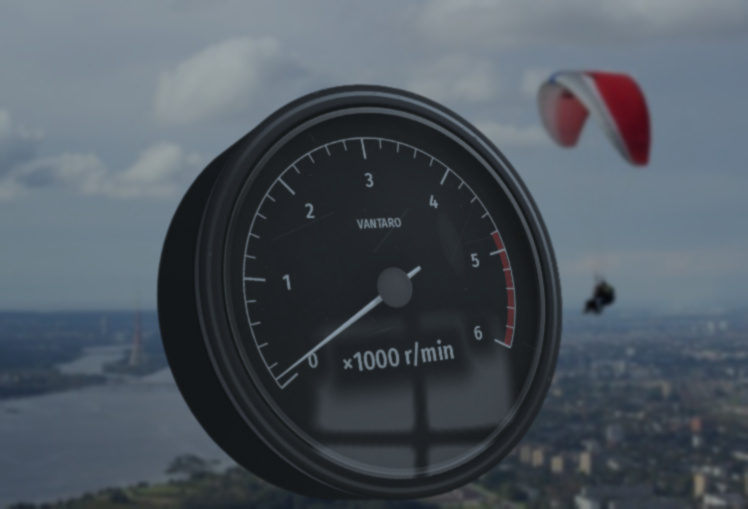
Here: 100 rpm
